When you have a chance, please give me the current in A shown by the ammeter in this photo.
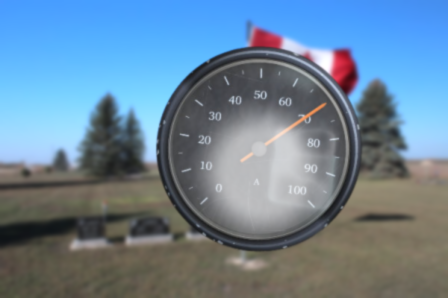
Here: 70 A
